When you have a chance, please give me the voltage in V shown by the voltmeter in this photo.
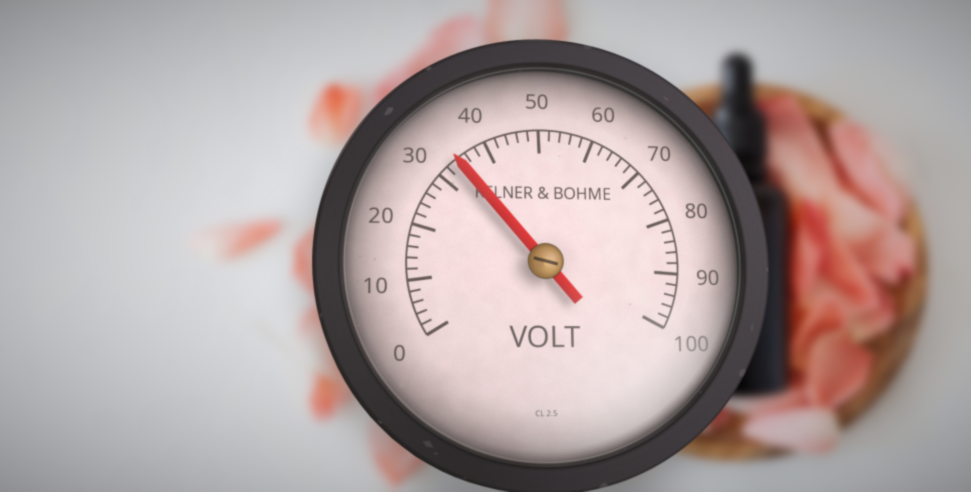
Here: 34 V
